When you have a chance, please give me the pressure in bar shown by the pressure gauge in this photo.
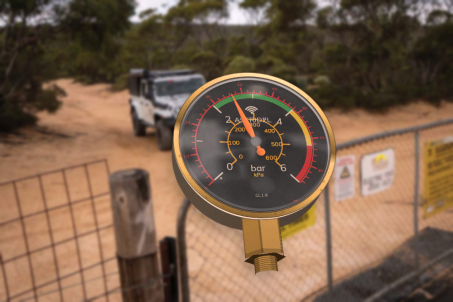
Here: 2.5 bar
